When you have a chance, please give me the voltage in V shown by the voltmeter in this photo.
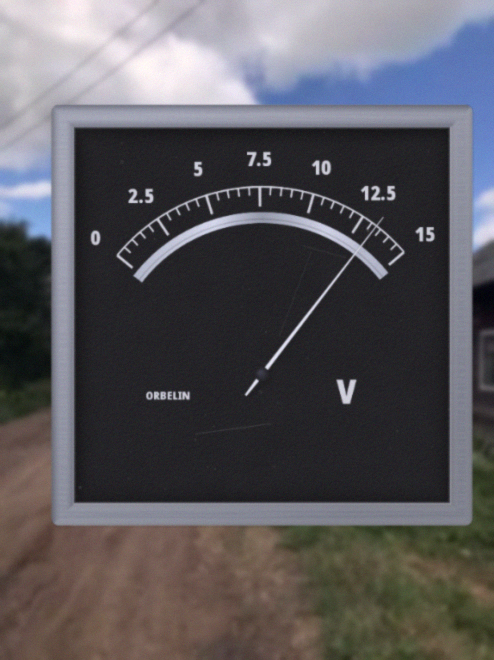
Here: 13.25 V
